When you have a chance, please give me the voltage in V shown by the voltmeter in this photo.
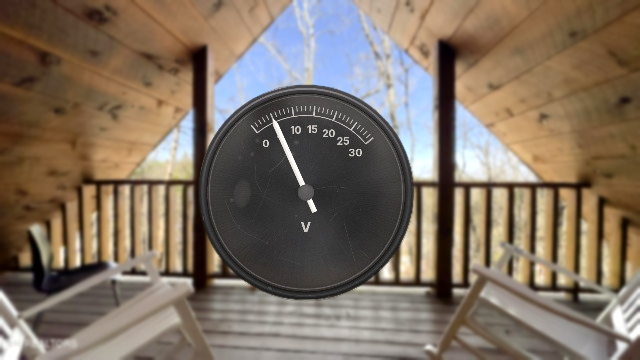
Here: 5 V
